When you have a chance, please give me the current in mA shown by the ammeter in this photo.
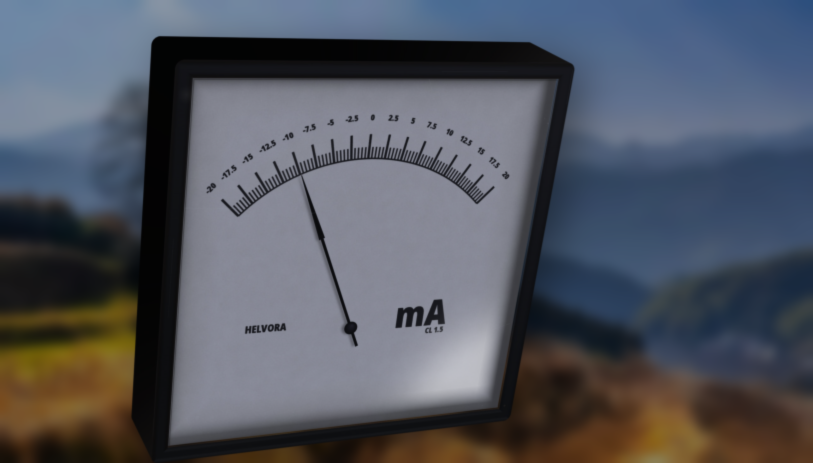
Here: -10 mA
